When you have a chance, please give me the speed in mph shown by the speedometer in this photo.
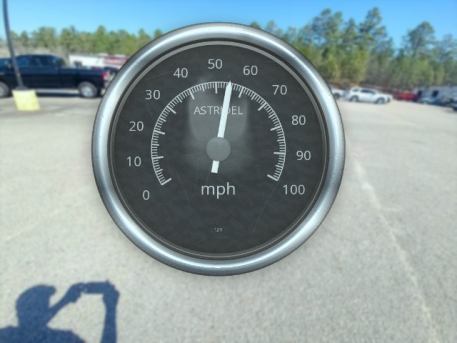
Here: 55 mph
